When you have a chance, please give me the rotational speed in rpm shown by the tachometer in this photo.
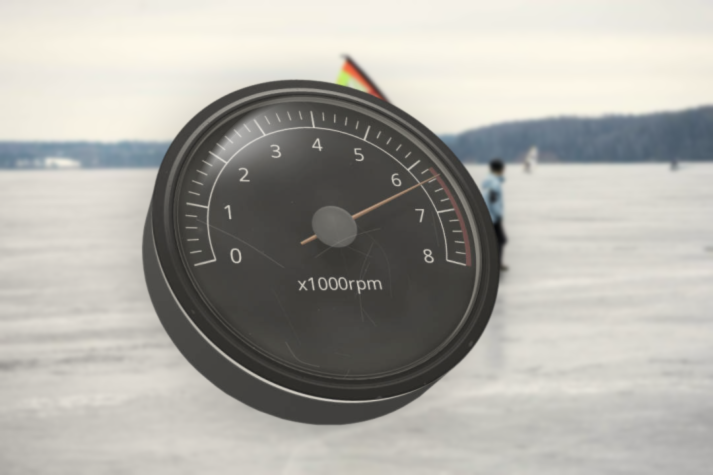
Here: 6400 rpm
